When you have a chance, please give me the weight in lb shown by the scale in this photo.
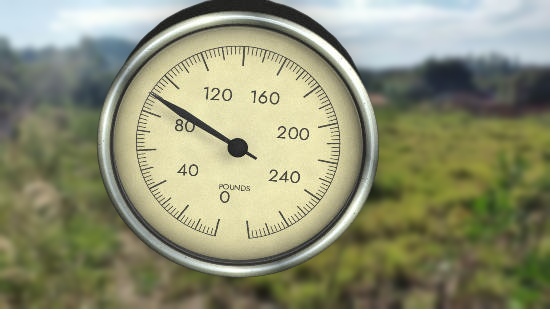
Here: 90 lb
